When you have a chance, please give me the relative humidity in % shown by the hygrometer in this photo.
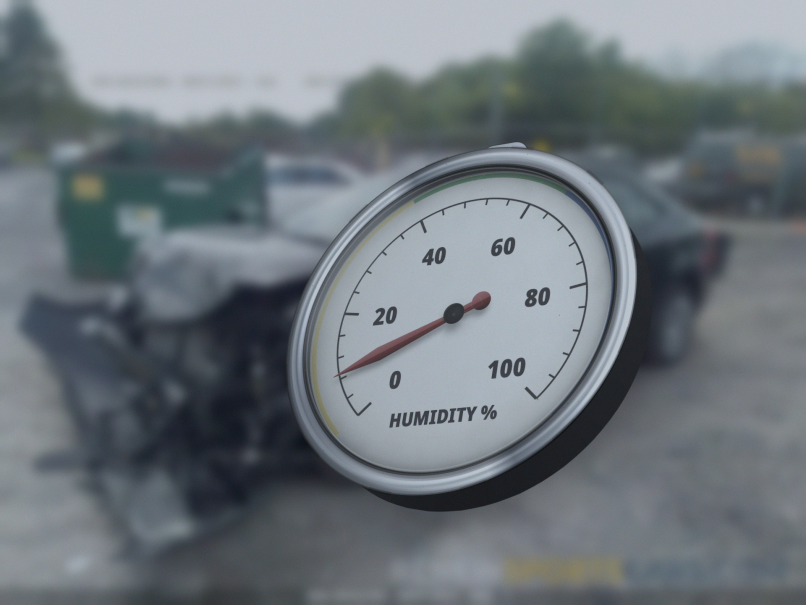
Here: 8 %
